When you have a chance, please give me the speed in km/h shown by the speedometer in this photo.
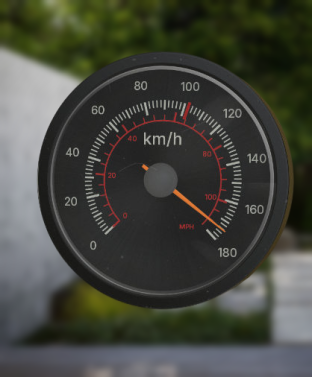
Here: 174 km/h
